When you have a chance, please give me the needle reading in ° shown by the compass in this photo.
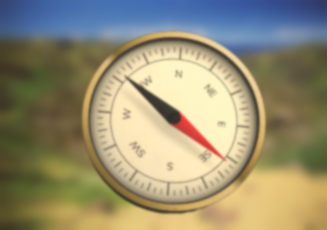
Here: 125 °
